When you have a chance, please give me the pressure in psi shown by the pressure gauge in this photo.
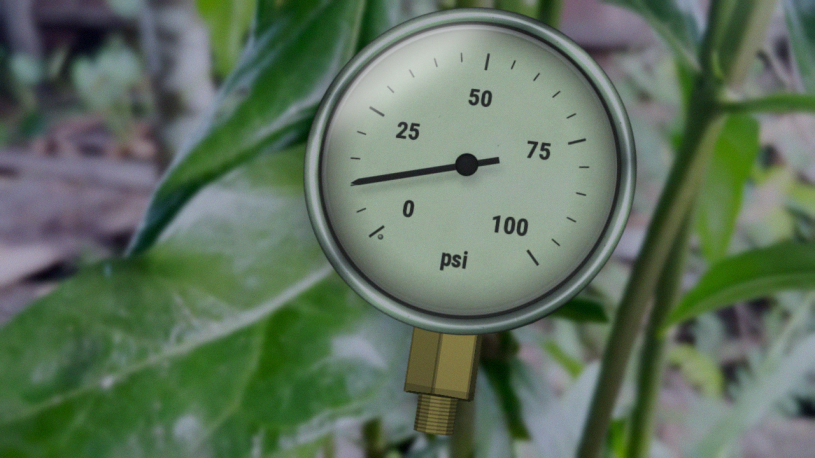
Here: 10 psi
